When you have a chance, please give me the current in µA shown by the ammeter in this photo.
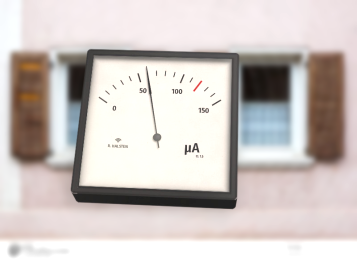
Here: 60 µA
